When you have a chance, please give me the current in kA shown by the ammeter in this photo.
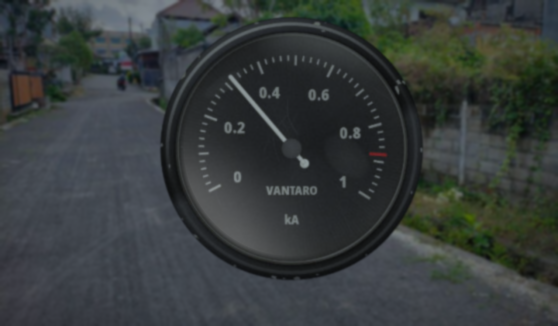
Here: 0.32 kA
